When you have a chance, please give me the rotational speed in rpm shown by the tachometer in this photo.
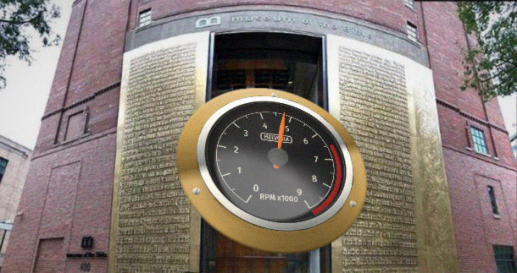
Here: 4750 rpm
